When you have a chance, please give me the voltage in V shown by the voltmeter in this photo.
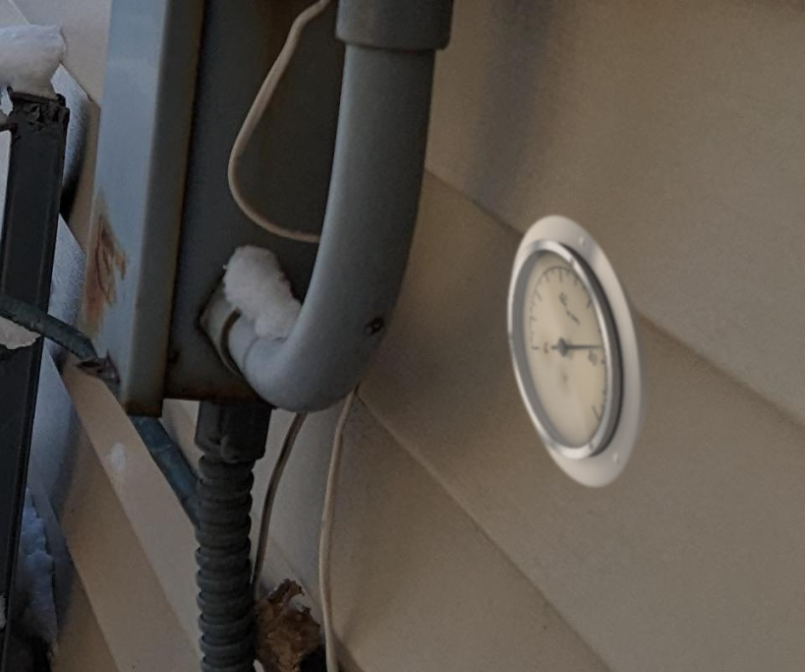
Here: 75 V
